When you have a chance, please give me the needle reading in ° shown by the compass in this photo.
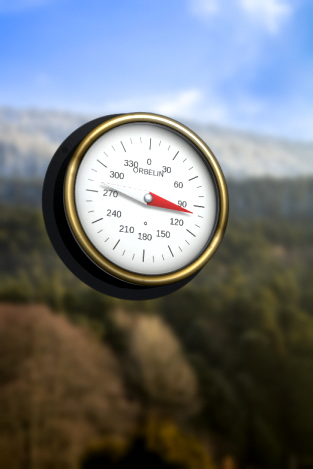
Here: 100 °
